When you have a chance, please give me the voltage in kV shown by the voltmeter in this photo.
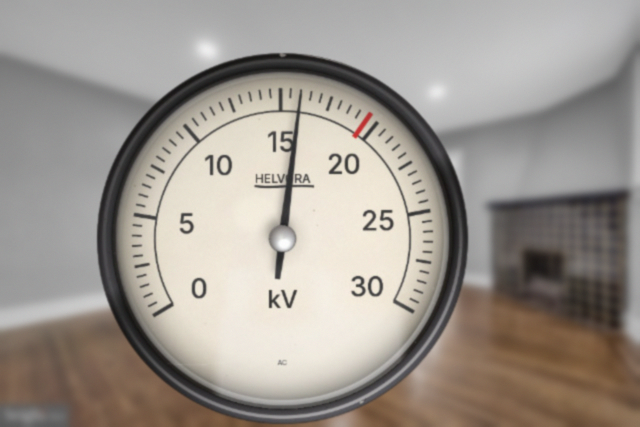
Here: 16 kV
